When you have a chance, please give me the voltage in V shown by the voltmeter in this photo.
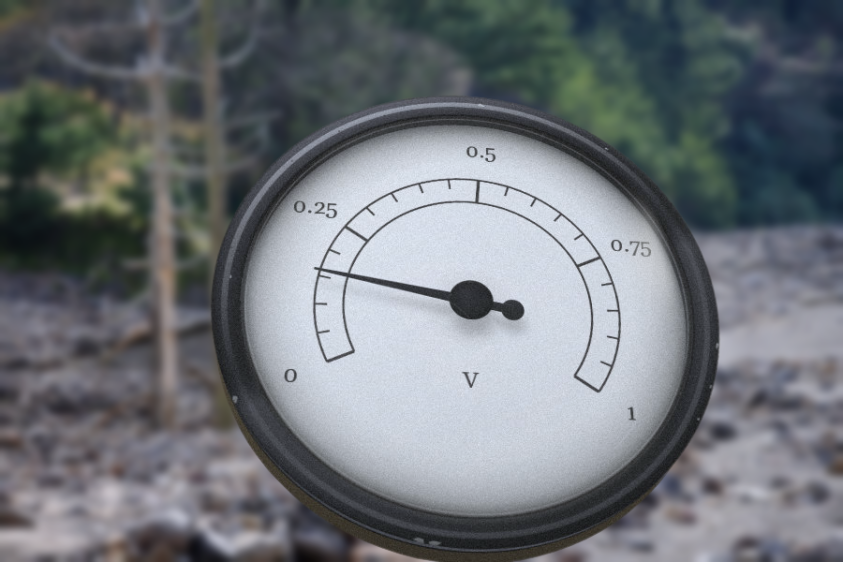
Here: 0.15 V
